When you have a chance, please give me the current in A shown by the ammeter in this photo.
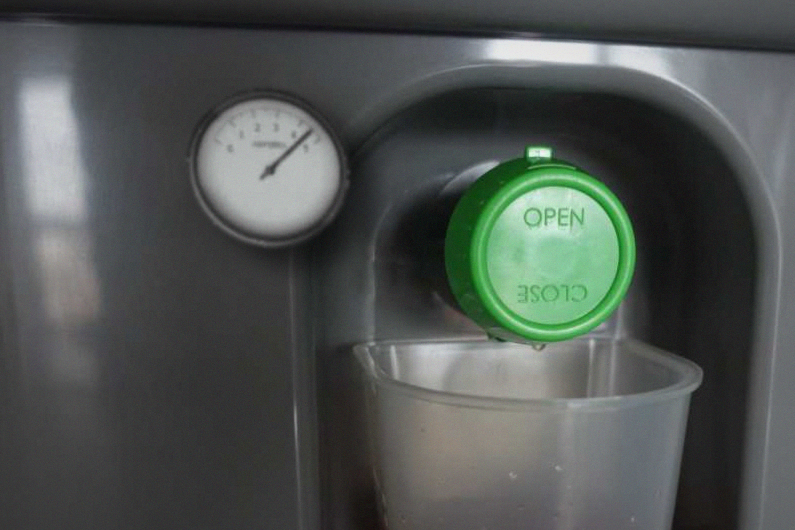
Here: 4.5 A
